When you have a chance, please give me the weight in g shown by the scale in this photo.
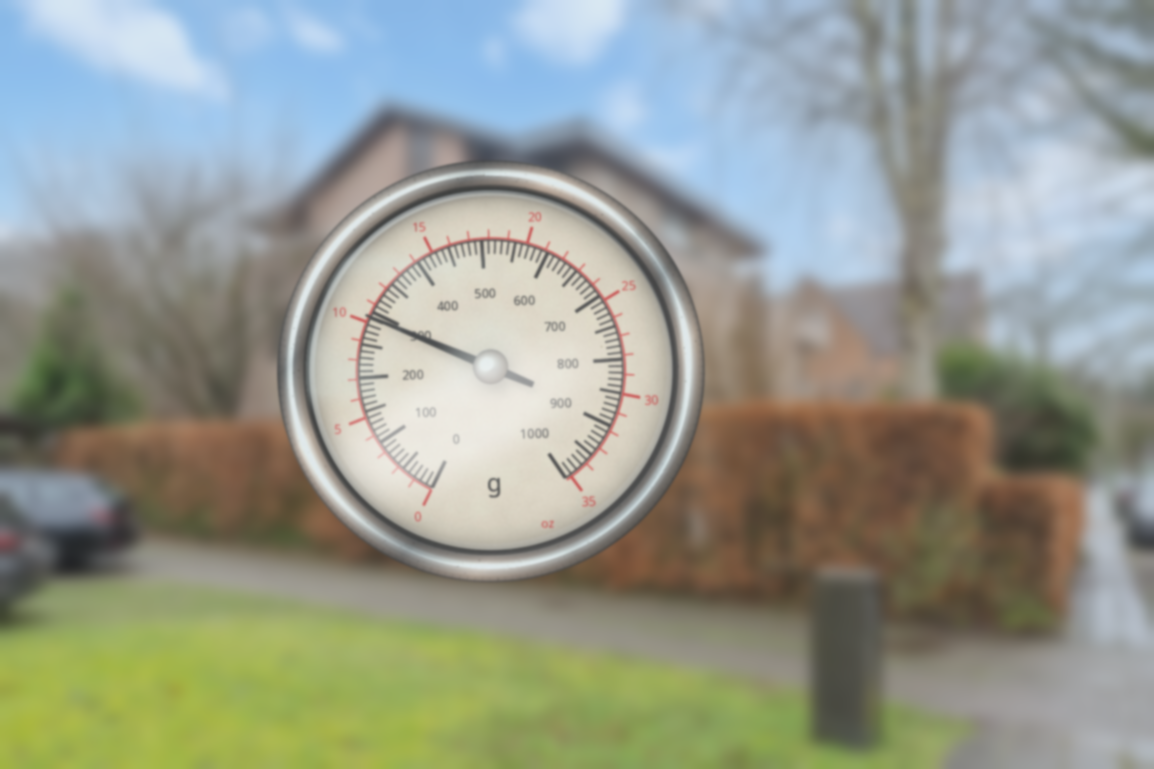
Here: 290 g
